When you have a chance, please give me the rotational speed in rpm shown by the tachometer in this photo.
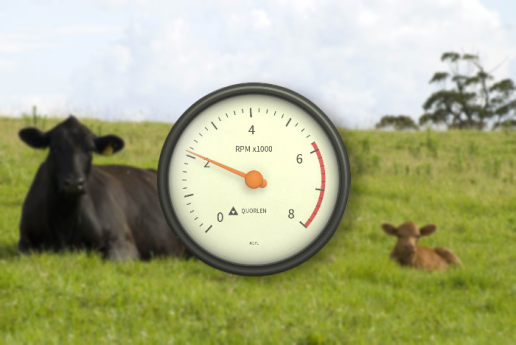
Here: 2100 rpm
